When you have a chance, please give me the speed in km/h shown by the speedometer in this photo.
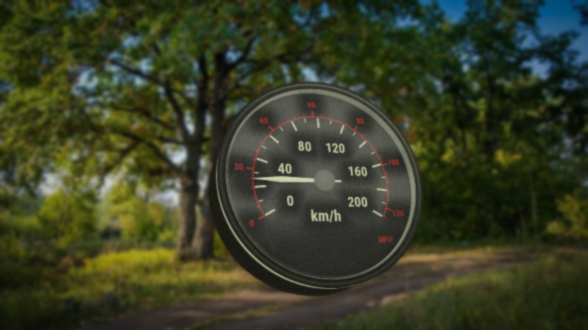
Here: 25 km/h
